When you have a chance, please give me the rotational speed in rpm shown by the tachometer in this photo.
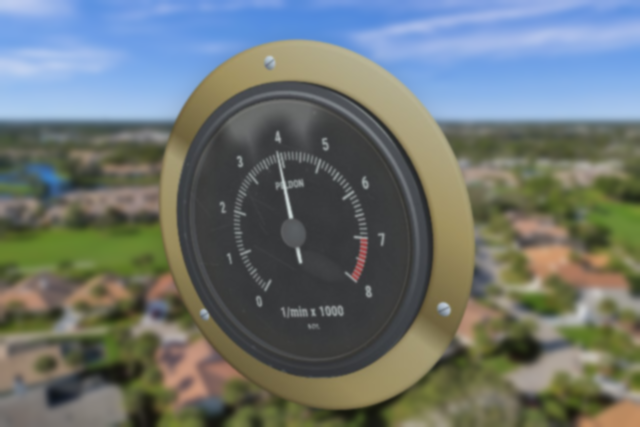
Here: 4000 rpm
